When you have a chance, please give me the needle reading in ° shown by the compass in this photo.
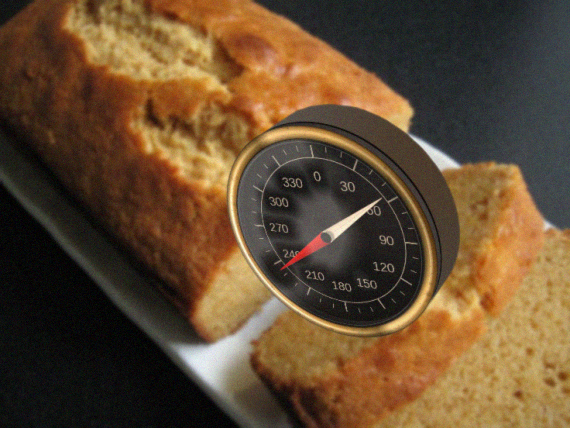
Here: 235 °
